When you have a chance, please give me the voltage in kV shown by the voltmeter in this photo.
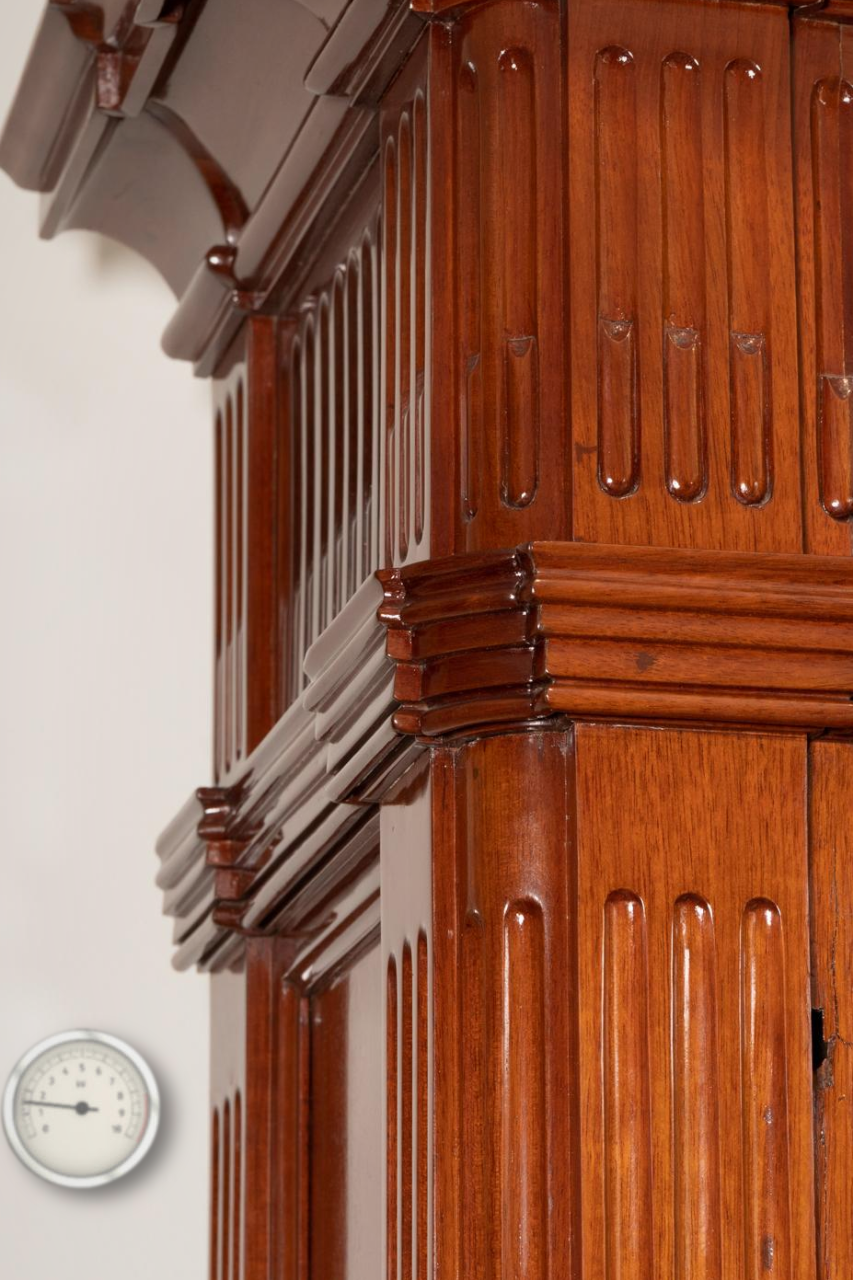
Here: 1.5 kV
